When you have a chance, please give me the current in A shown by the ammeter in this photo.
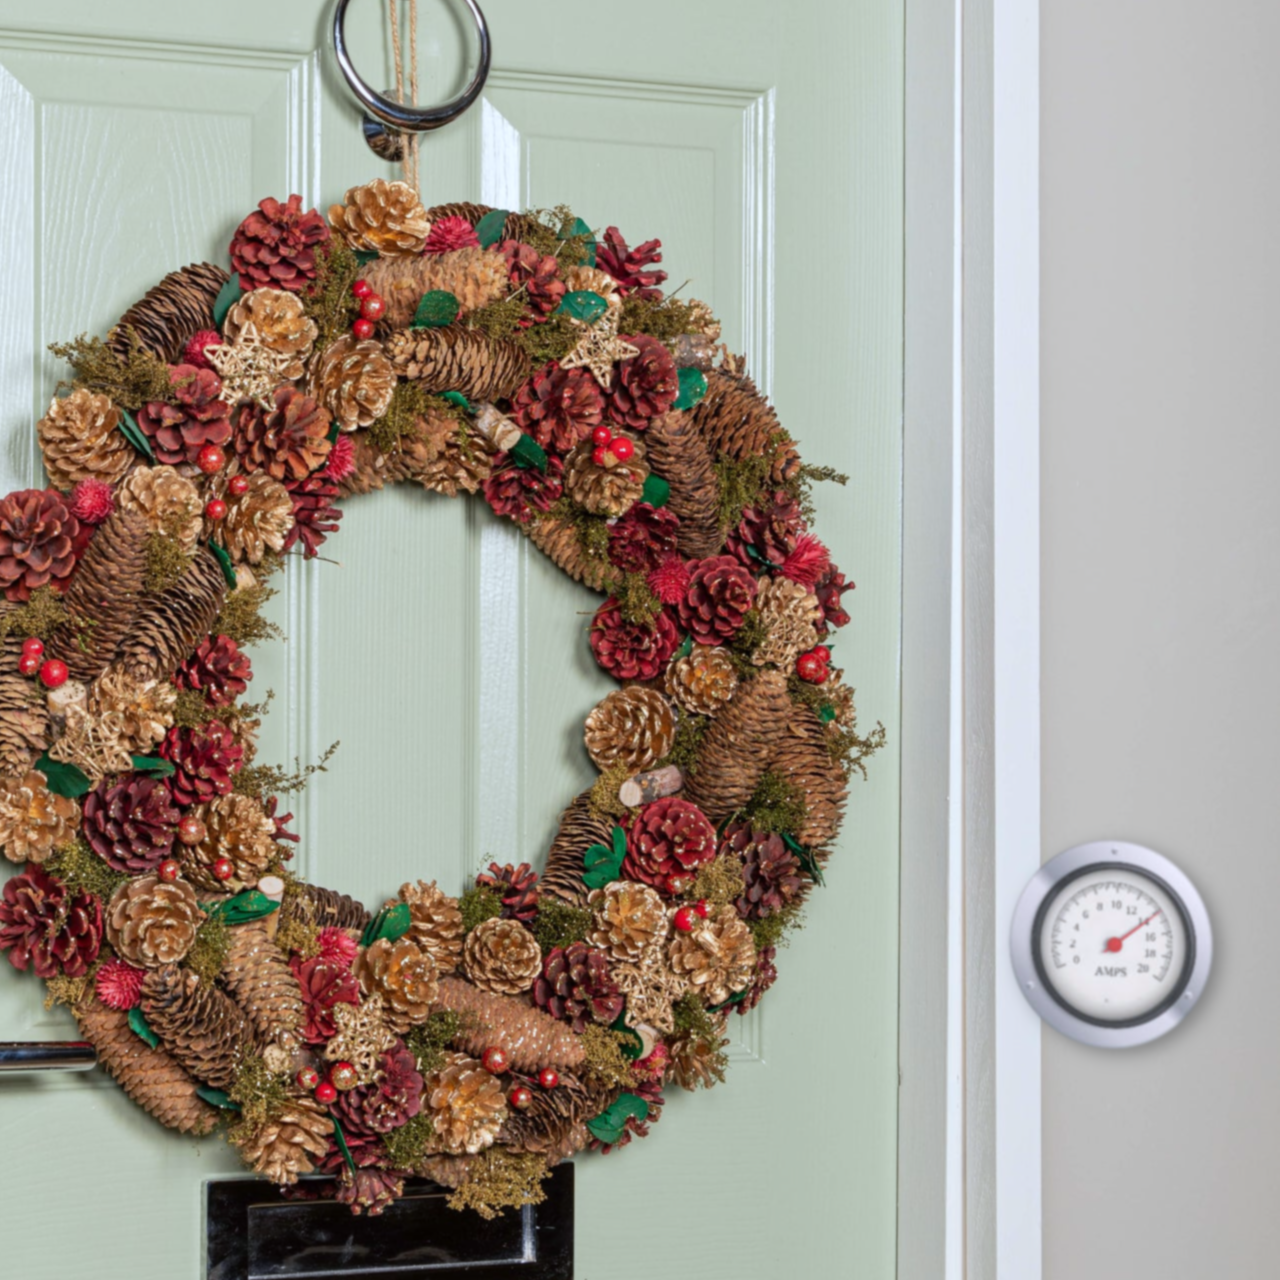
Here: 14 A
